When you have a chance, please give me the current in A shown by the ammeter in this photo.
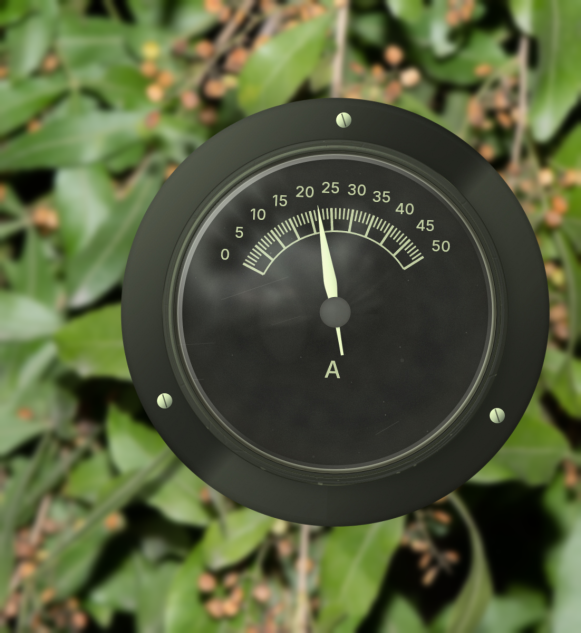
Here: 22 A
